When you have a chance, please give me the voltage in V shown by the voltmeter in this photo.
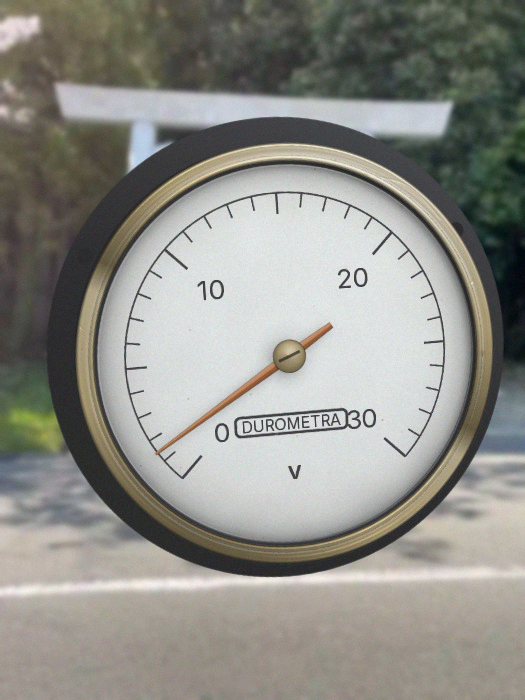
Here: 1.5 V
